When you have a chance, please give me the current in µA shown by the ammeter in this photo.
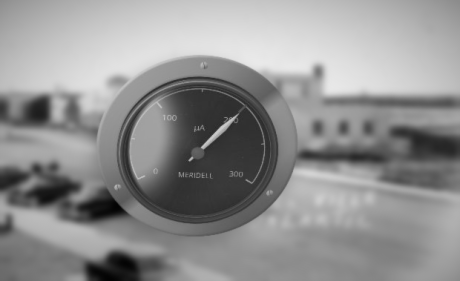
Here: 200 µA
